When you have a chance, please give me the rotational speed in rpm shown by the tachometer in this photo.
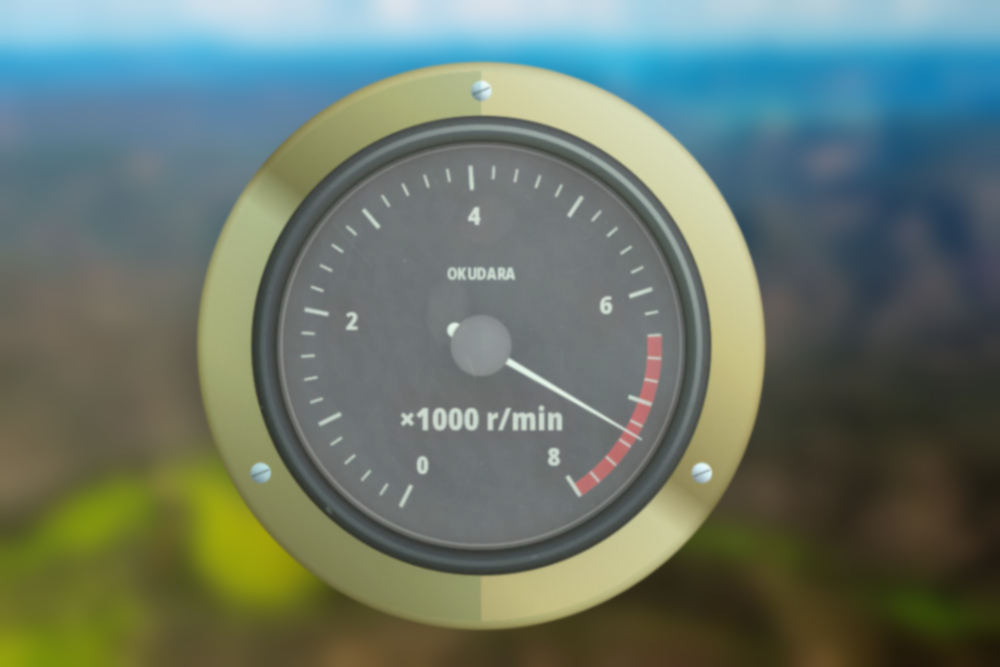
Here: 7300 rpm
